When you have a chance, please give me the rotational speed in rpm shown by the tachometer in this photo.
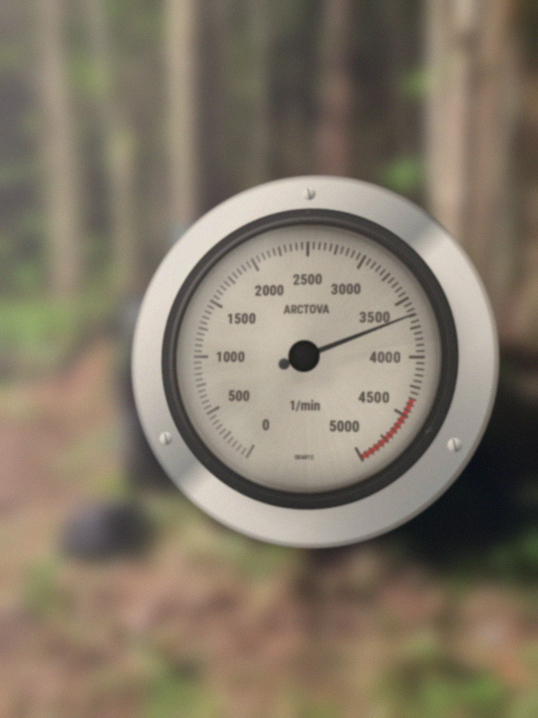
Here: 3650 rpm
